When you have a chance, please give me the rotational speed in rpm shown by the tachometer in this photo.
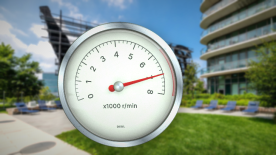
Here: 7000 rpm
